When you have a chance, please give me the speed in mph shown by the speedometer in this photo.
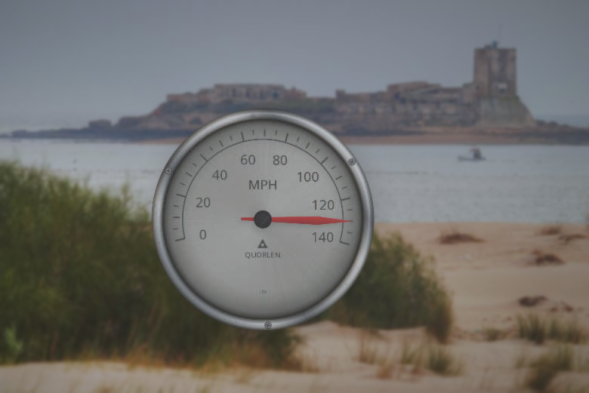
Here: 130 mph
